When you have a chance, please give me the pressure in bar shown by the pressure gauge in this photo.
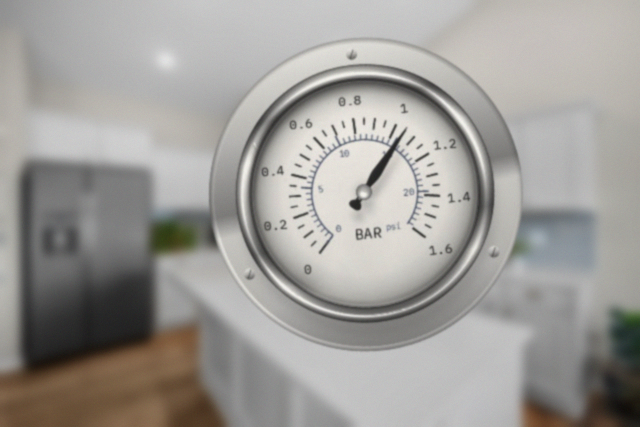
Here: 1.05 bar
